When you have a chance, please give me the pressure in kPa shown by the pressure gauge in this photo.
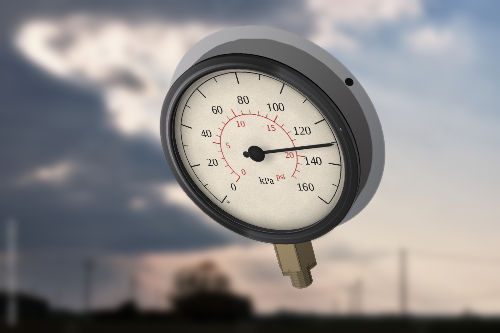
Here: 130 kPa
